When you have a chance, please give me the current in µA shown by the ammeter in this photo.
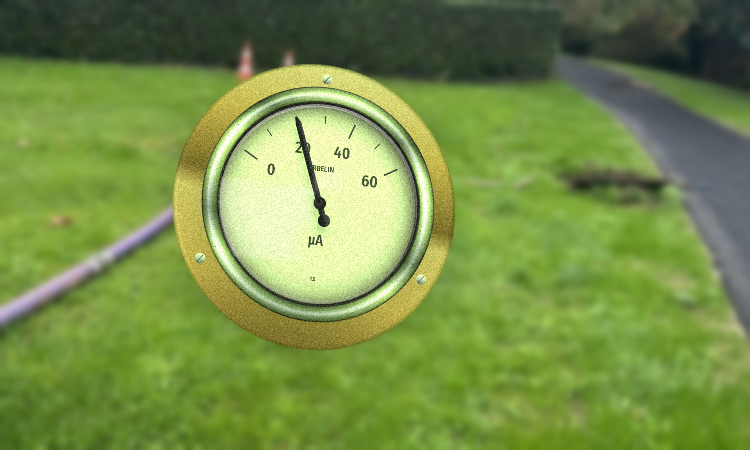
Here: 20 µA
